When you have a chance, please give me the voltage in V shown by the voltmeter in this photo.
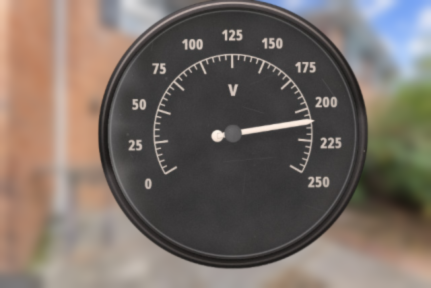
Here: 210 V
